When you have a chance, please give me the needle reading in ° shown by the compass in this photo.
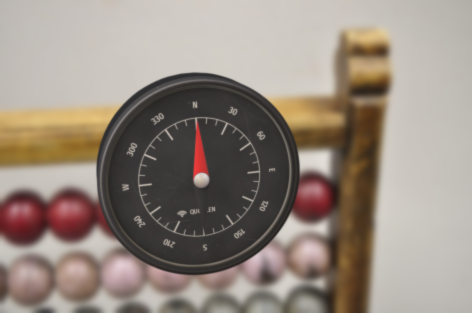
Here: 0 °
